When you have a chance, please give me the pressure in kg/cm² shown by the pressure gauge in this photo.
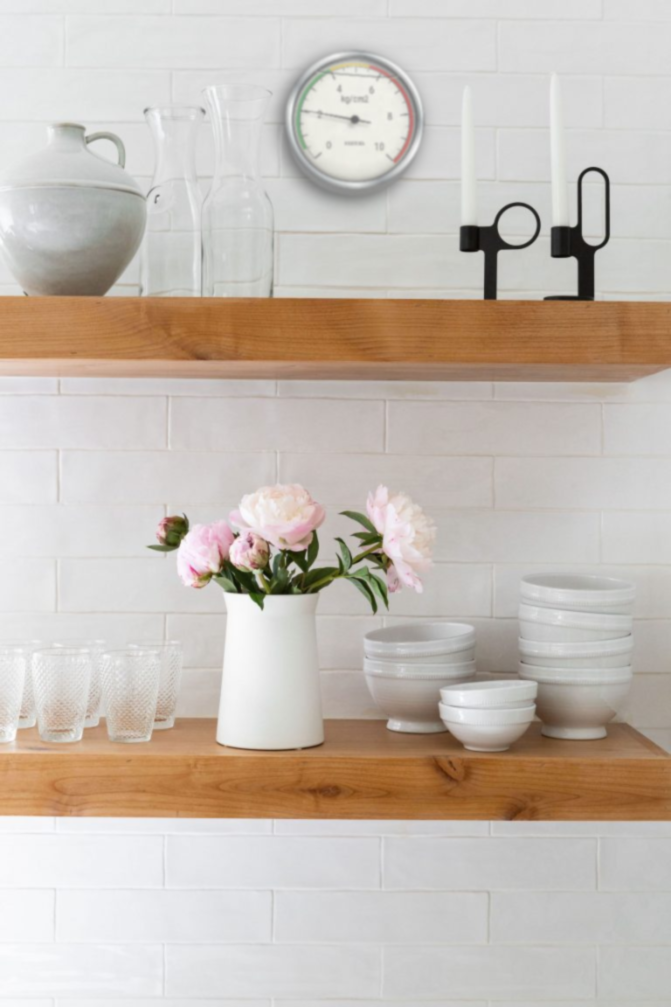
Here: 2 kg/cm²
